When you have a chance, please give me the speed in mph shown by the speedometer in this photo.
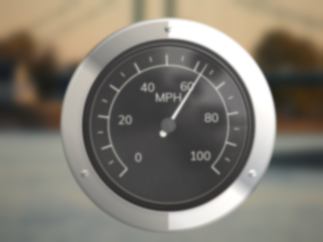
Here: 62.5 mph
